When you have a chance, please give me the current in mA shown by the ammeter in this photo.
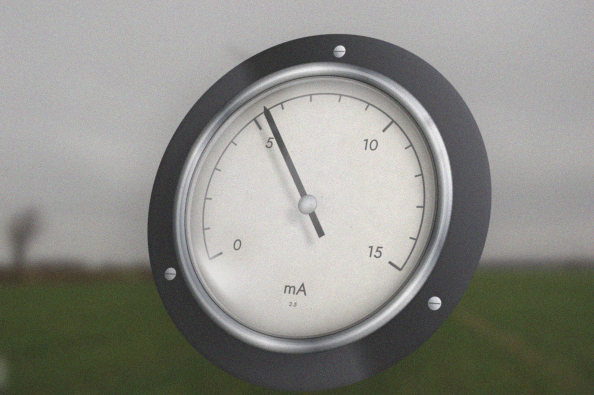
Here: 5.5 mA
